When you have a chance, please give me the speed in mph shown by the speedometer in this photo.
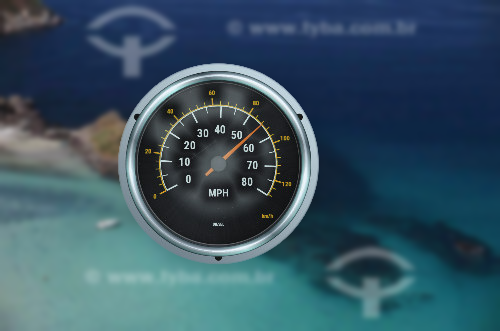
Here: 55 mph
